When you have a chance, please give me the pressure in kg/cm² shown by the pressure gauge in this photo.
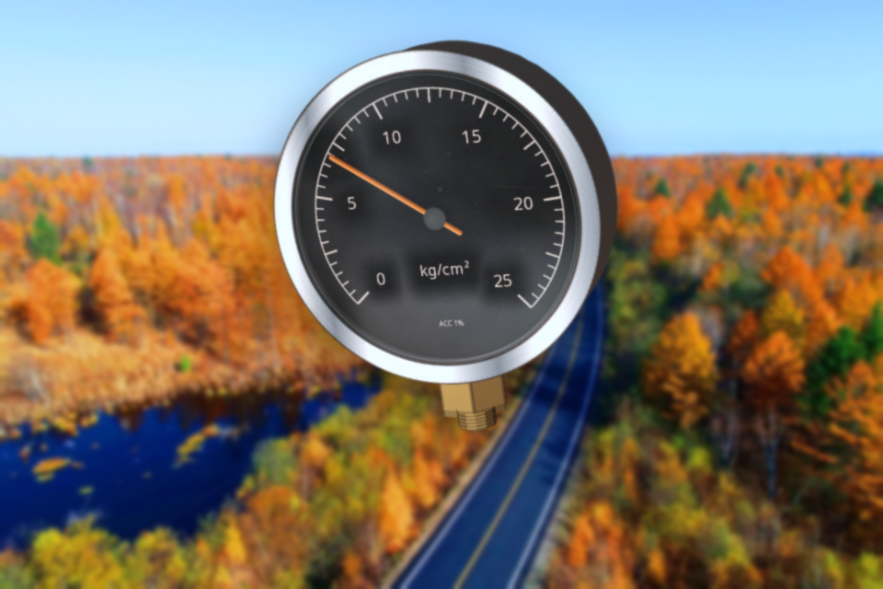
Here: 7 kg/cm²
